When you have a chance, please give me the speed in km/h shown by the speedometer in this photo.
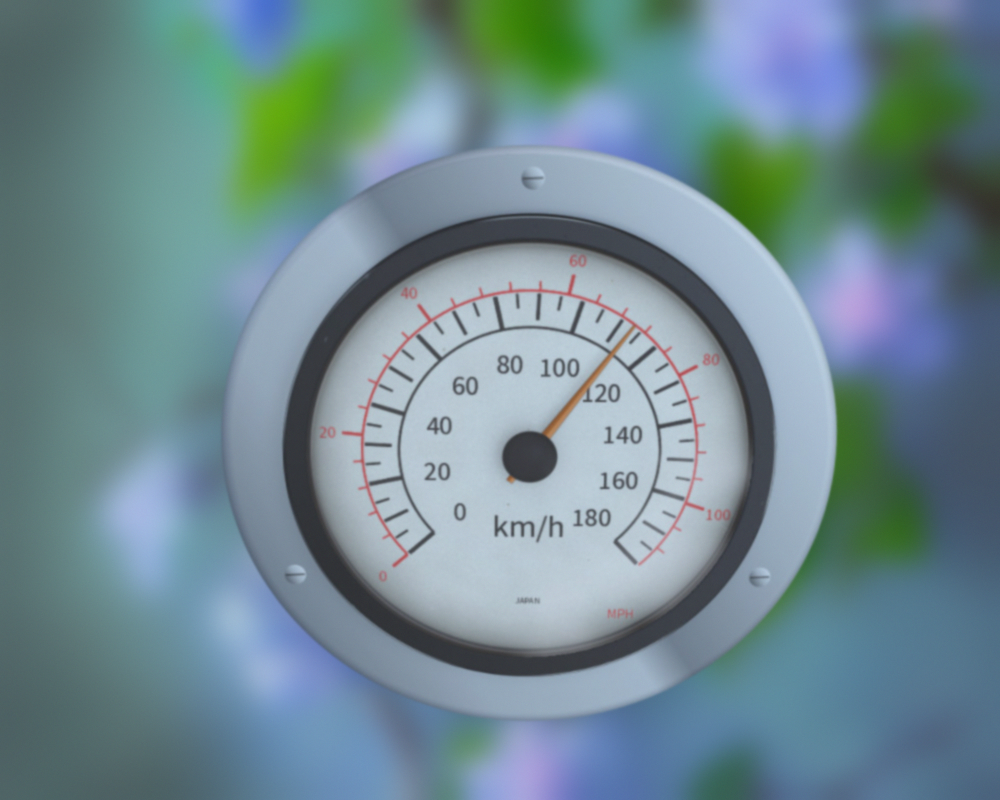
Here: 112.5 km/h
